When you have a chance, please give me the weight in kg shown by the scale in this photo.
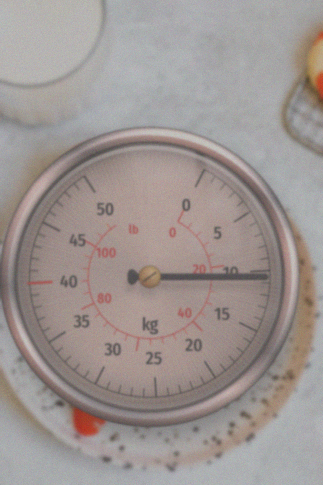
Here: 10.5 kg
